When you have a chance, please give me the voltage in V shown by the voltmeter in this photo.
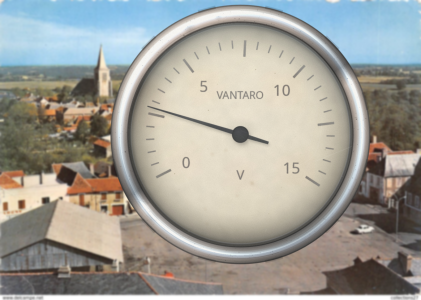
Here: 2.75 V
